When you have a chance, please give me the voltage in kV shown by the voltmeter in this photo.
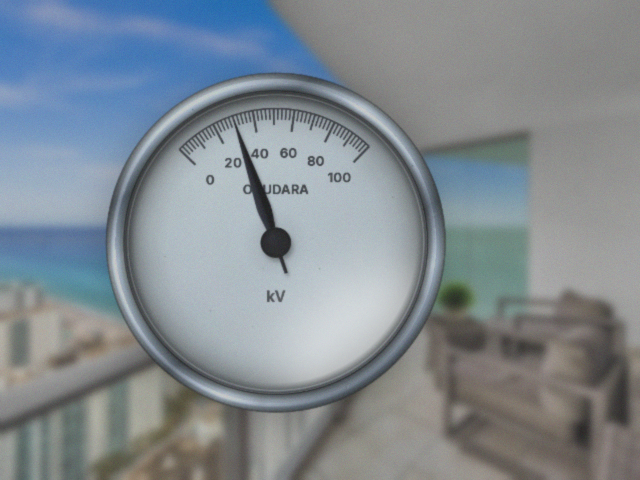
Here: 30 kV
